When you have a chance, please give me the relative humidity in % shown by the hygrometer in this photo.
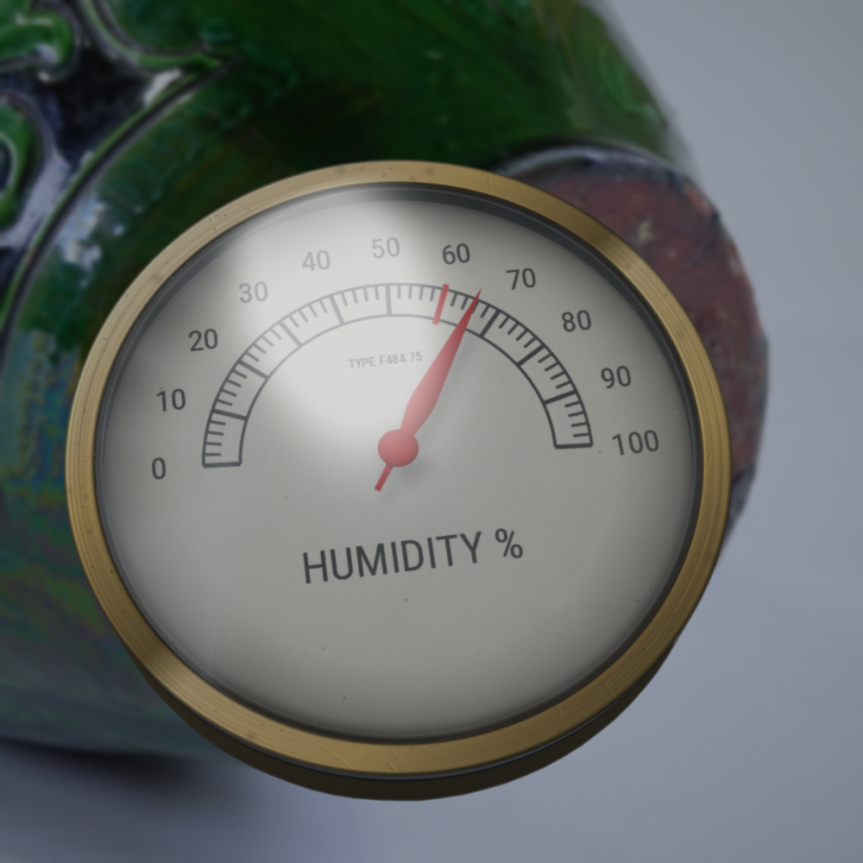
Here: 66 %
